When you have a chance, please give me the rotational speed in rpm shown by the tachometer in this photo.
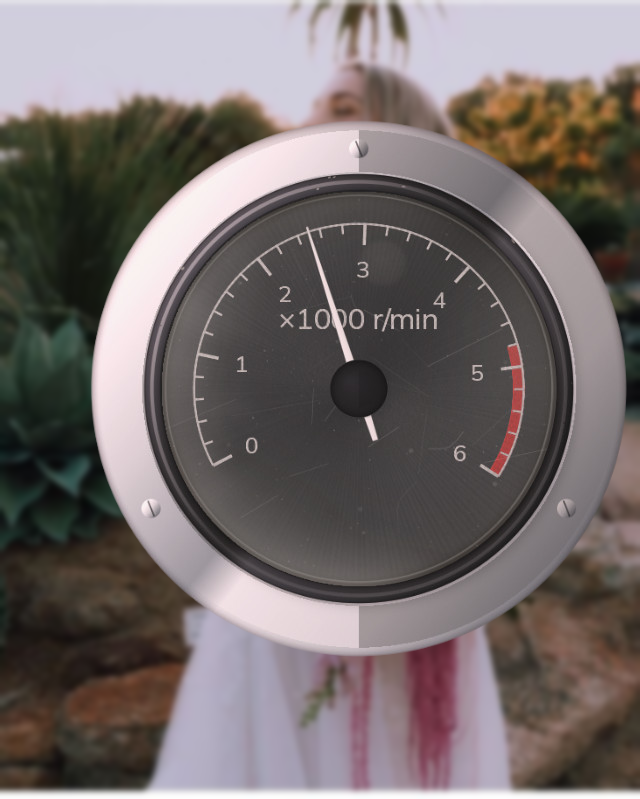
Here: 2500 rpm
